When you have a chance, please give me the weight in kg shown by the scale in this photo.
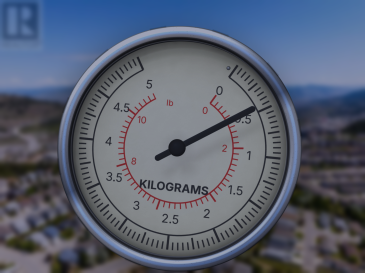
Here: 0.45 kg
